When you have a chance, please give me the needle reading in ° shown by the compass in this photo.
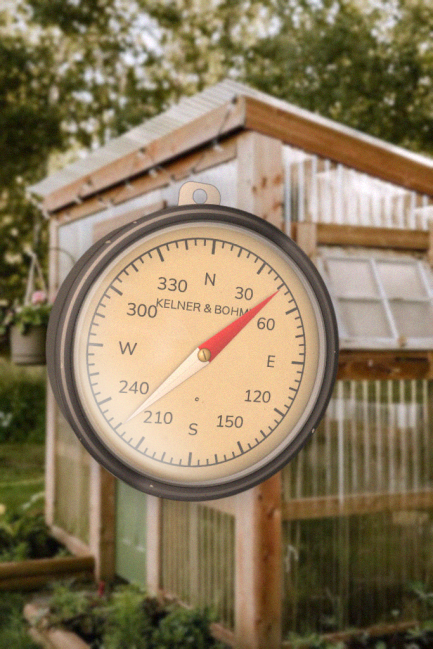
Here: 45 °
